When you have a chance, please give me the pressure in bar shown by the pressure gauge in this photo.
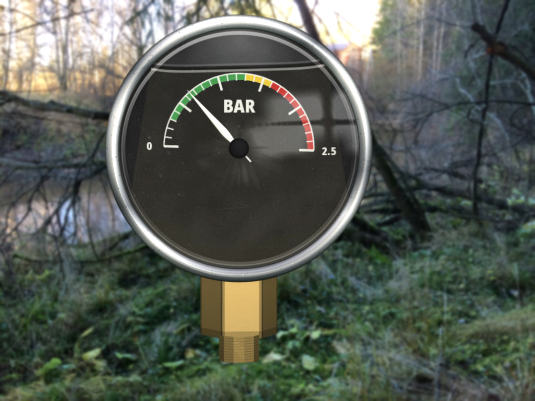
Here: 0.65 bar
